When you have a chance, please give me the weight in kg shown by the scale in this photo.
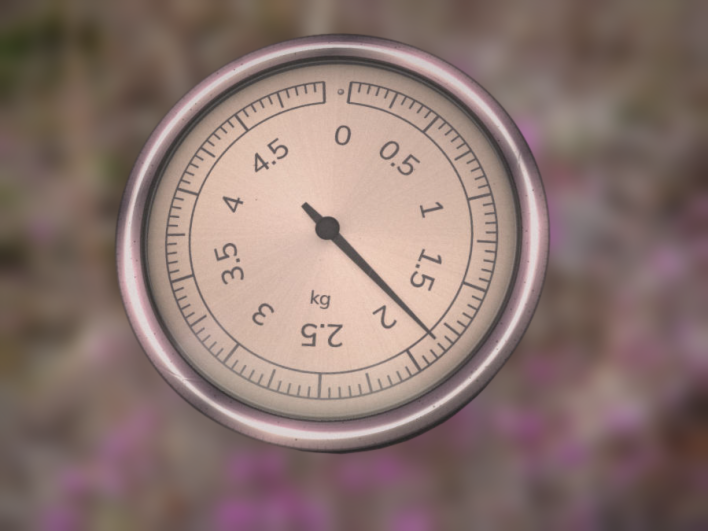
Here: 1.85 kg
